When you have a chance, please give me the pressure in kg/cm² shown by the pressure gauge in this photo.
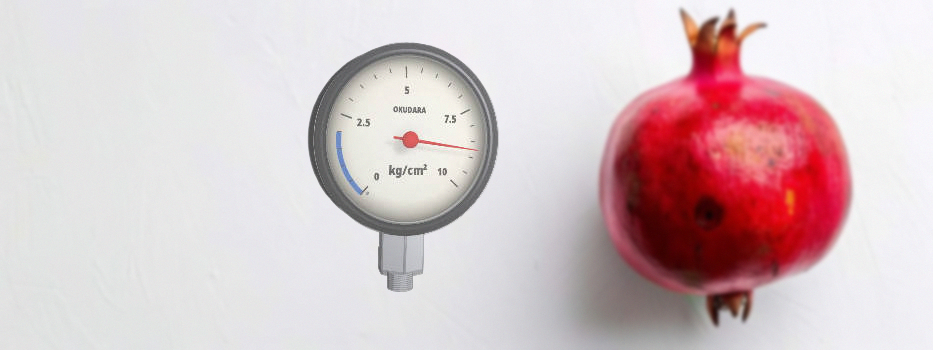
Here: 8.75 kg/cm²
